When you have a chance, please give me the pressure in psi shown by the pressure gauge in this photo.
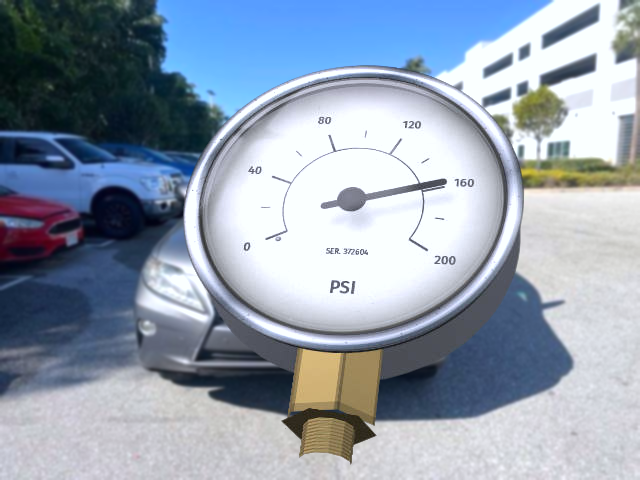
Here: 160 psi
